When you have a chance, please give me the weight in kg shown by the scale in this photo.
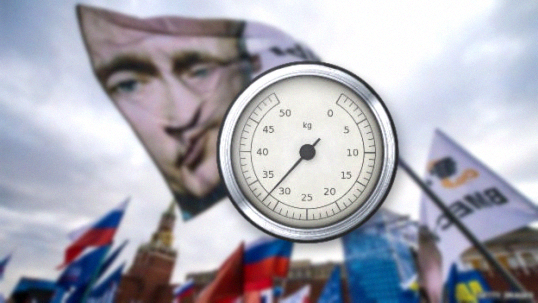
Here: 32 kg
